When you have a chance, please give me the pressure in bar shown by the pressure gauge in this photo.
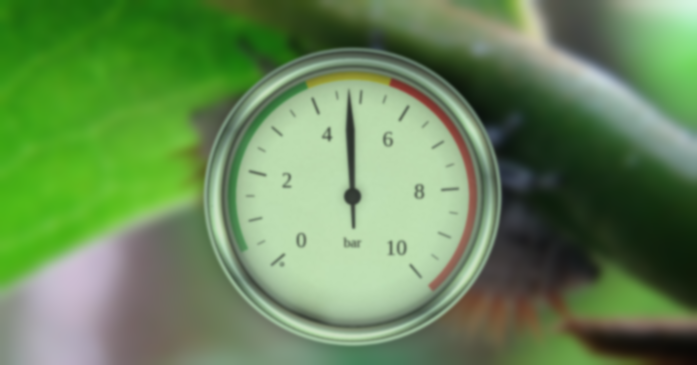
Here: 4.75 bar
